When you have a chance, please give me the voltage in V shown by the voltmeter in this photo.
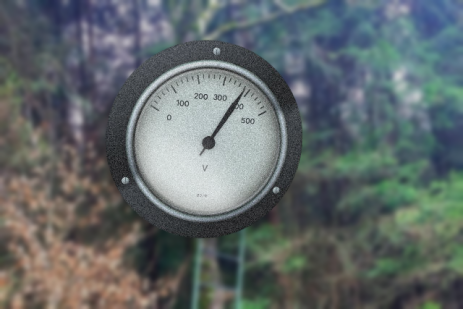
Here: 380 V
